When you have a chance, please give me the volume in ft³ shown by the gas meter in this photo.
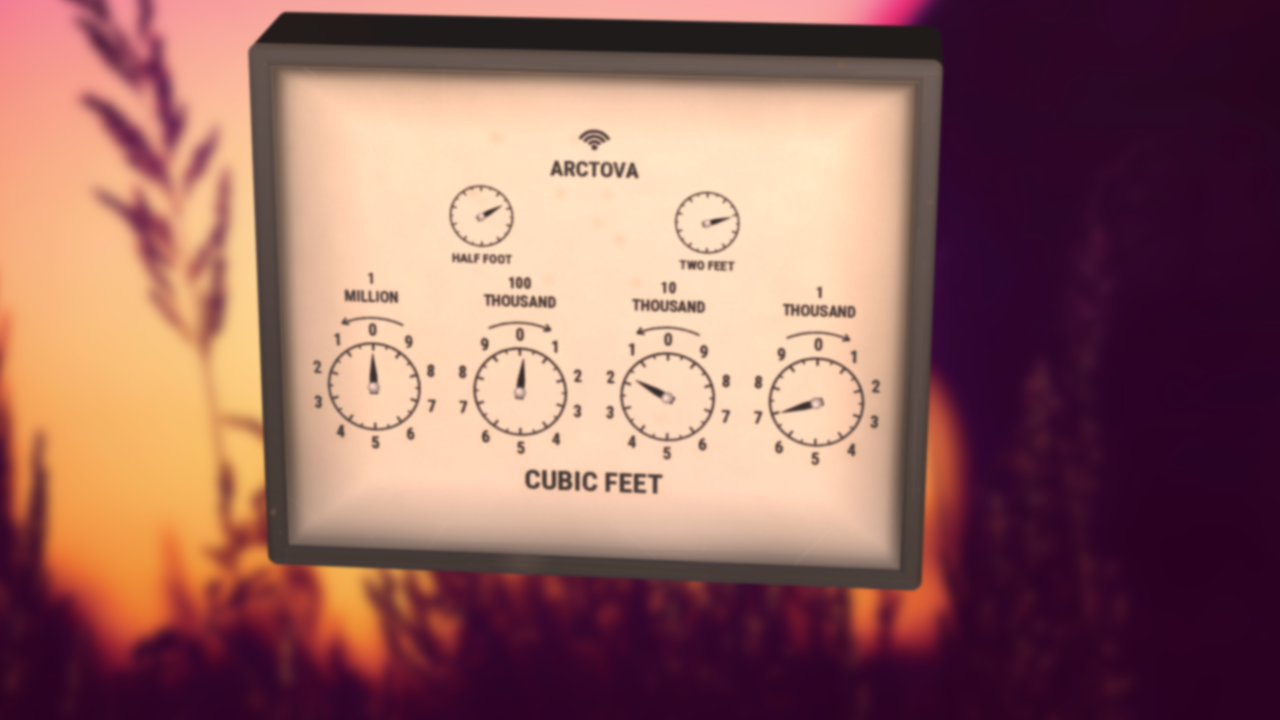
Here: 1700 ft³
